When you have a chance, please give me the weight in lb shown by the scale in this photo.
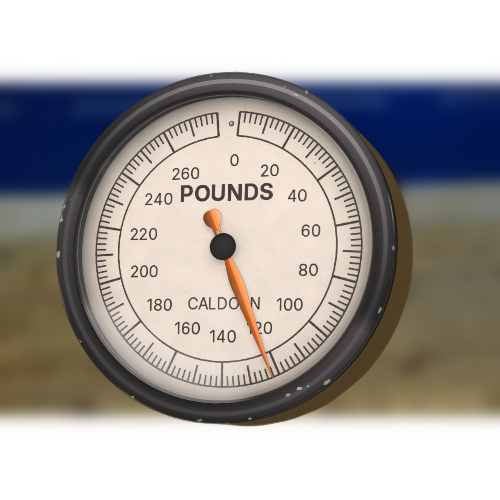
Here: 122 lb
